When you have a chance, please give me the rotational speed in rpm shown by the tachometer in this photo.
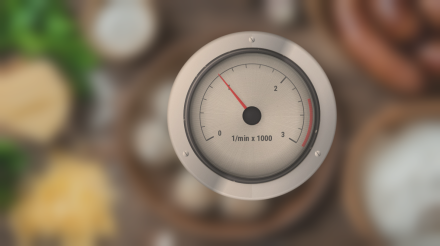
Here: 1000 rpm
